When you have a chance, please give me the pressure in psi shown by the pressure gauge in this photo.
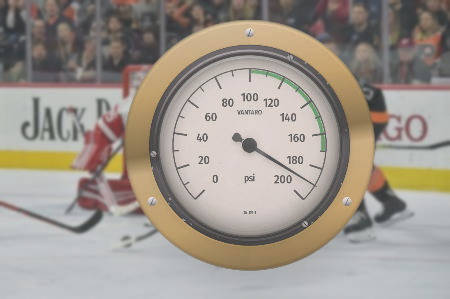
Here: 190 psi
